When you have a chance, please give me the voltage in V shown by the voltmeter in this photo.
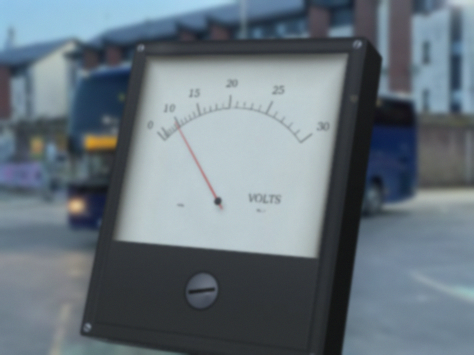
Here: 10 V
